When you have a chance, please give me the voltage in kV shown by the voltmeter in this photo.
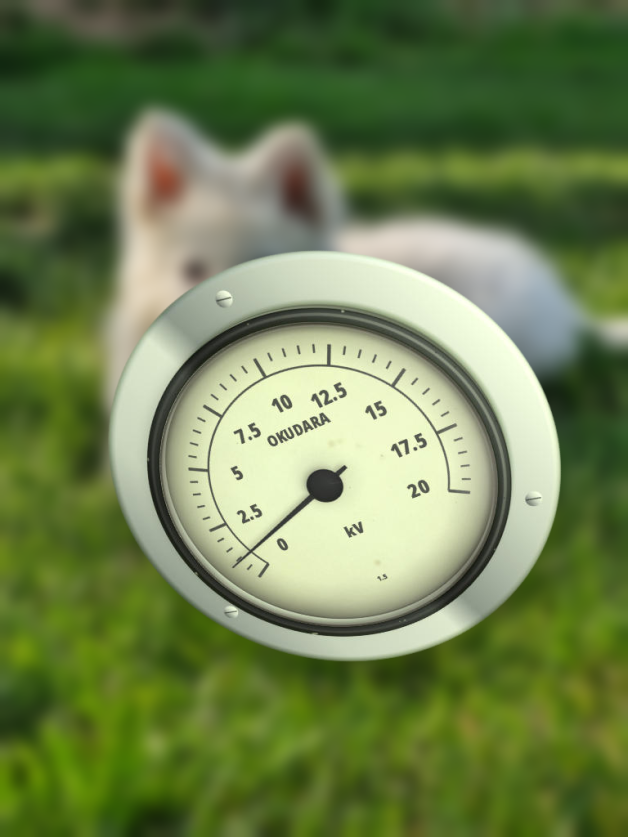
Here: 1 kV
